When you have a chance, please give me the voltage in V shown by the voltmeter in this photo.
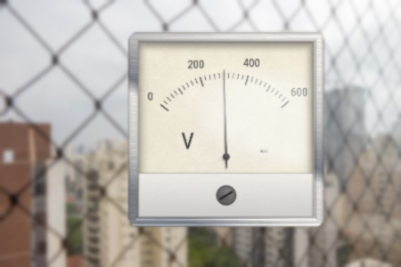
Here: 300 V
